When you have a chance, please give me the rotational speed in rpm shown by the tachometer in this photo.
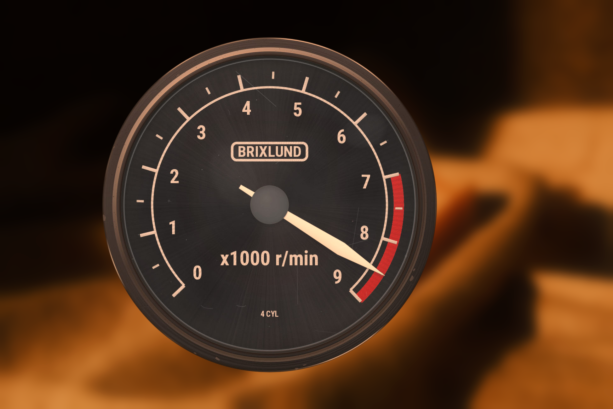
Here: 8500 rpm
